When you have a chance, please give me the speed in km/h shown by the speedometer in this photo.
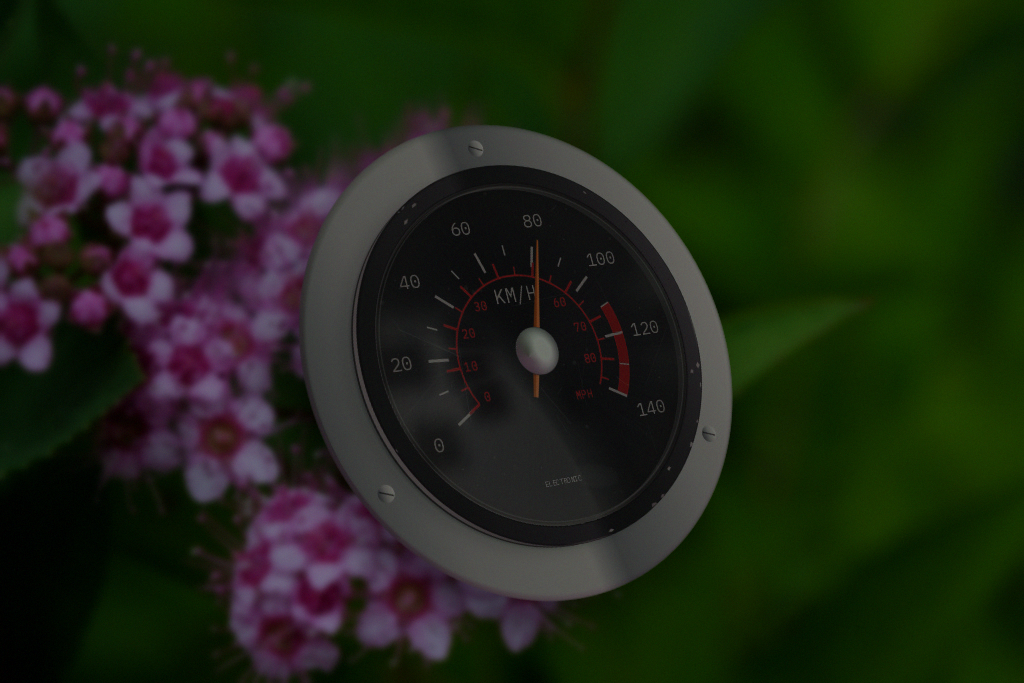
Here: 80 km/h
